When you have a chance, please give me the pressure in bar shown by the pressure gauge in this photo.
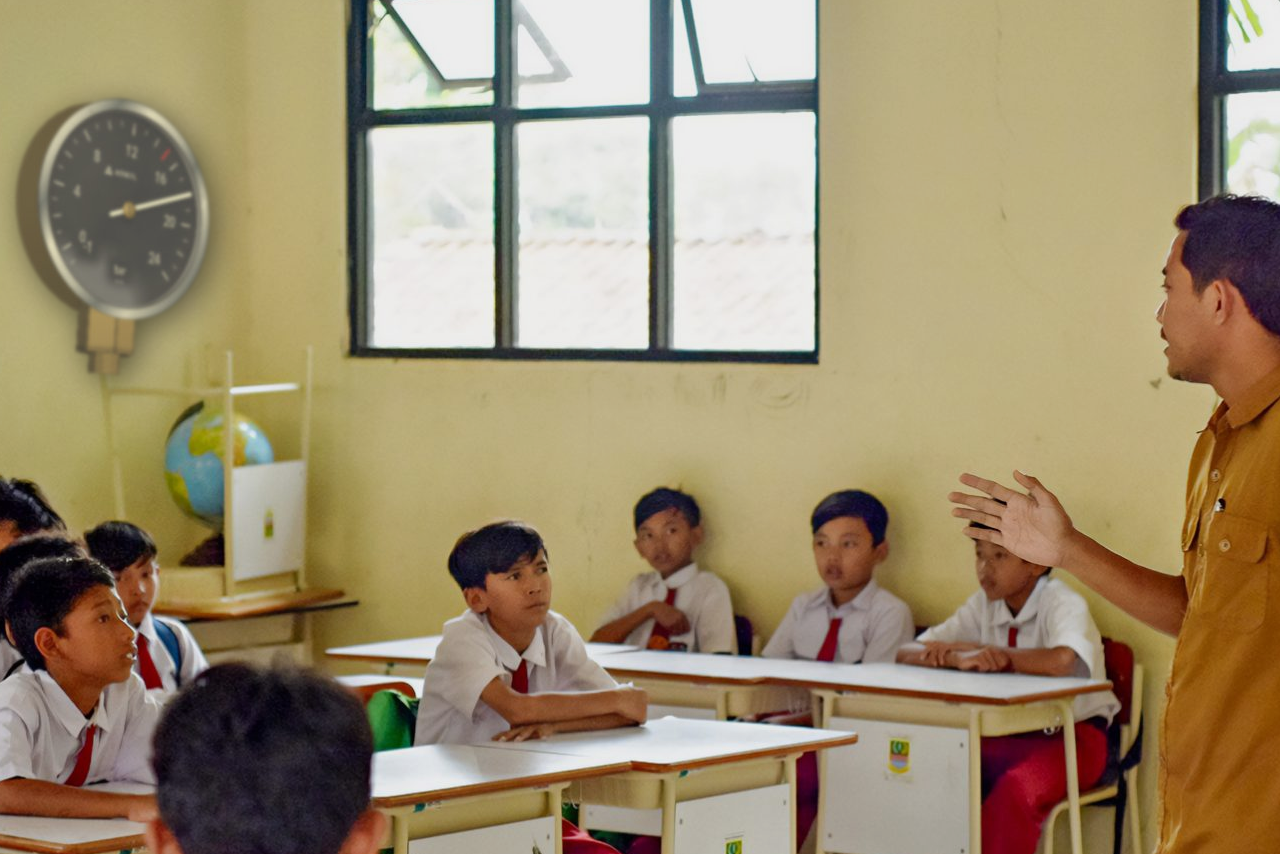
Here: 18 bar
